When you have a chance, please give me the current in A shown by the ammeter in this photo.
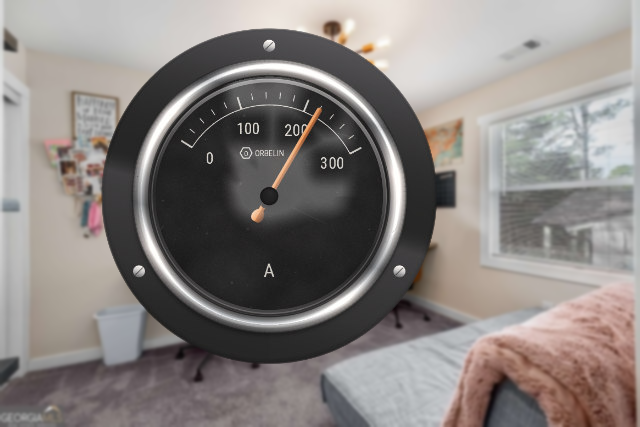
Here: 220 A
